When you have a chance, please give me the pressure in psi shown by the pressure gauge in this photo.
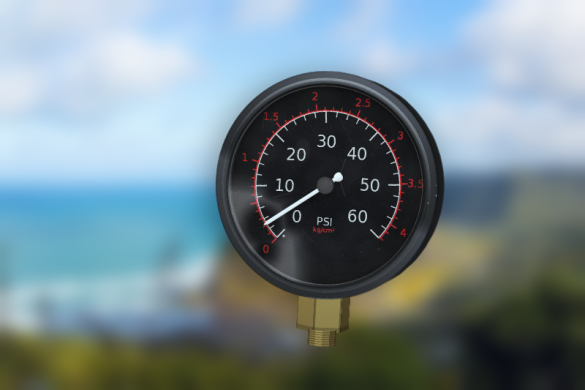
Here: 3 psi
